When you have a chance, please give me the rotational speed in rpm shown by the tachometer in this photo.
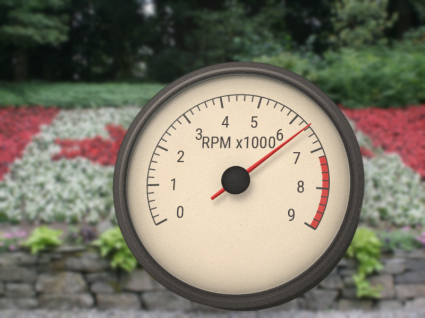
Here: 6400 rpm
